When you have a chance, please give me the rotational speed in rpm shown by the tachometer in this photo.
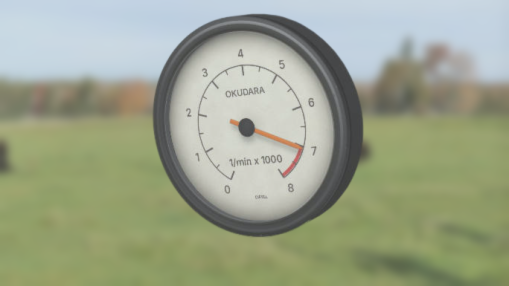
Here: 7000 rpm
